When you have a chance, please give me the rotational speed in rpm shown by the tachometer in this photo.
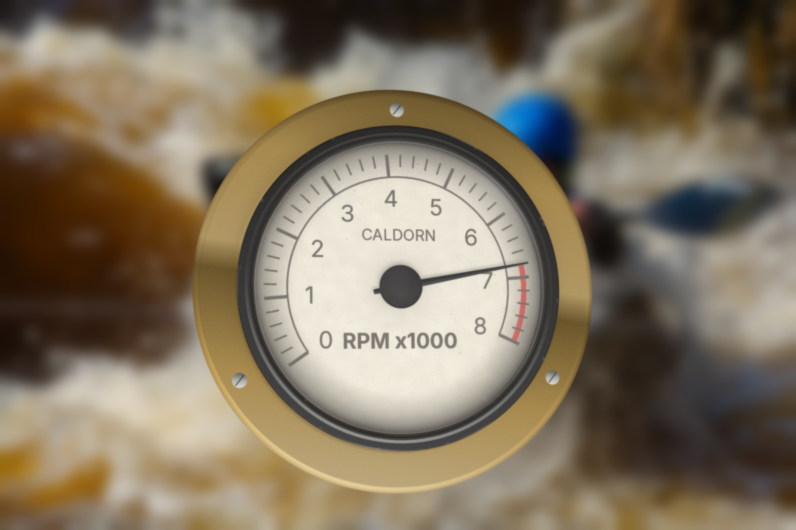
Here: 6800 rpm
